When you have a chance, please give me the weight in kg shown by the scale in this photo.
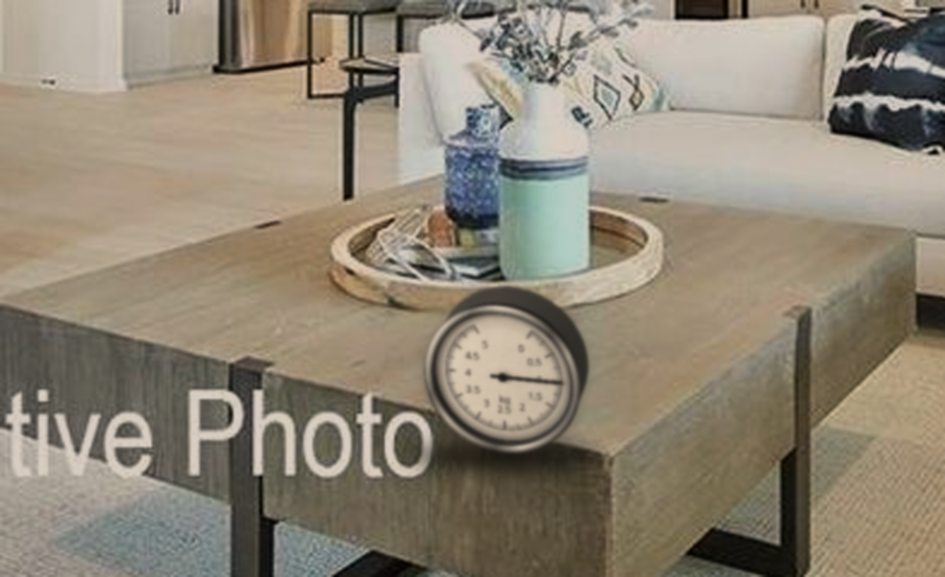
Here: 1 kg
